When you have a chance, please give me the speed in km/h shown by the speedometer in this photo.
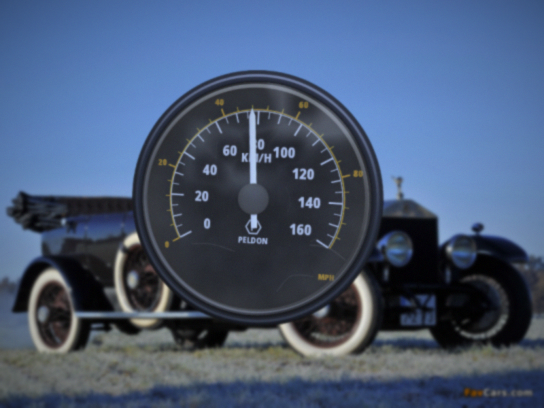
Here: 77.5 km/h
